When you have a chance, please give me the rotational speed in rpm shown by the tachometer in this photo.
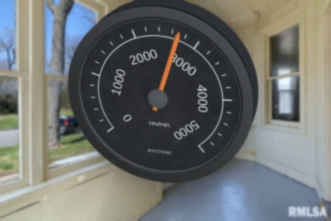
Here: 2700 rpm
